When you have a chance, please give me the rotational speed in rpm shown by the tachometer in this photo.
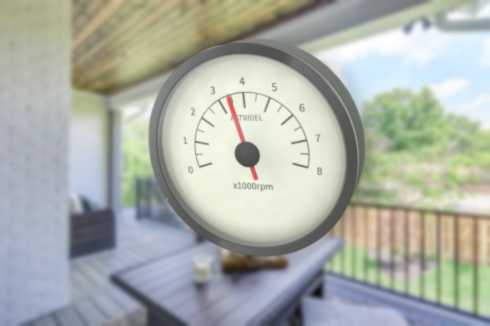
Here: 3500 rpm
